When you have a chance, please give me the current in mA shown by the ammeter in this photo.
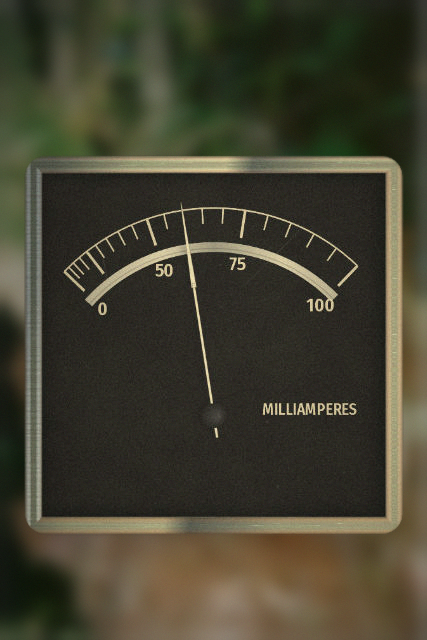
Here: 60 mA
